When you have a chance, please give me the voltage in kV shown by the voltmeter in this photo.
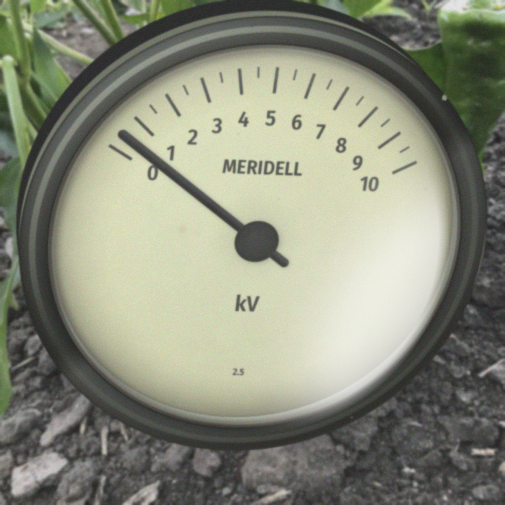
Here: 0.5 kV
